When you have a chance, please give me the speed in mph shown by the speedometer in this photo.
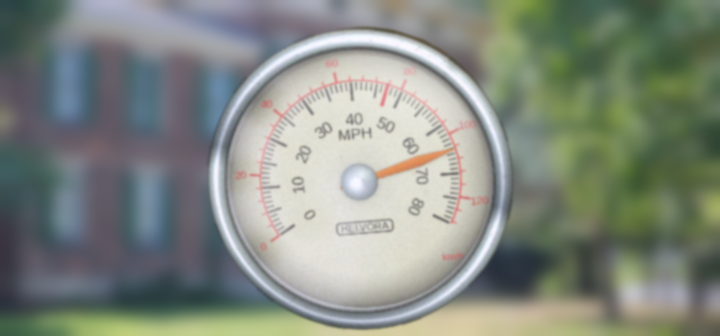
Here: 65 mph
